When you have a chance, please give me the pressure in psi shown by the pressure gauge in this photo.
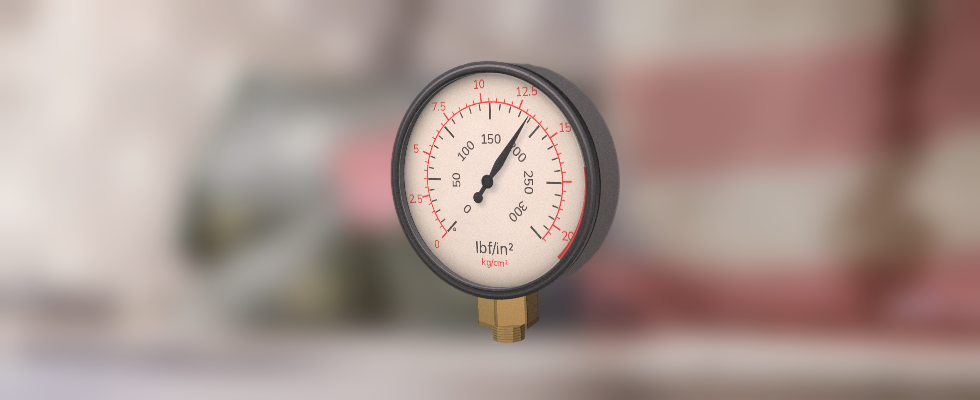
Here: 190 psi
